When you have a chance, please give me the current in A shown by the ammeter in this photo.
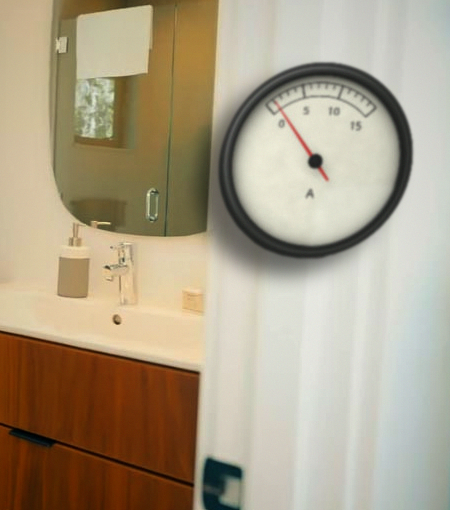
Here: 1 A
